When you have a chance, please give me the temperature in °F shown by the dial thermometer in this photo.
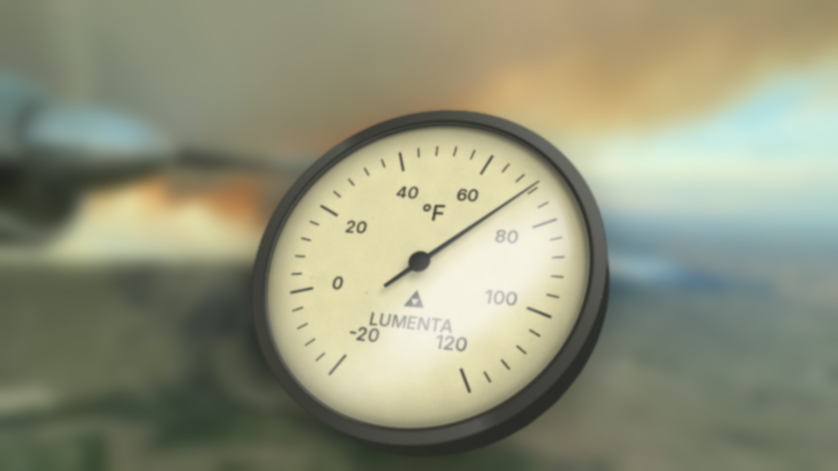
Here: 72 °F
